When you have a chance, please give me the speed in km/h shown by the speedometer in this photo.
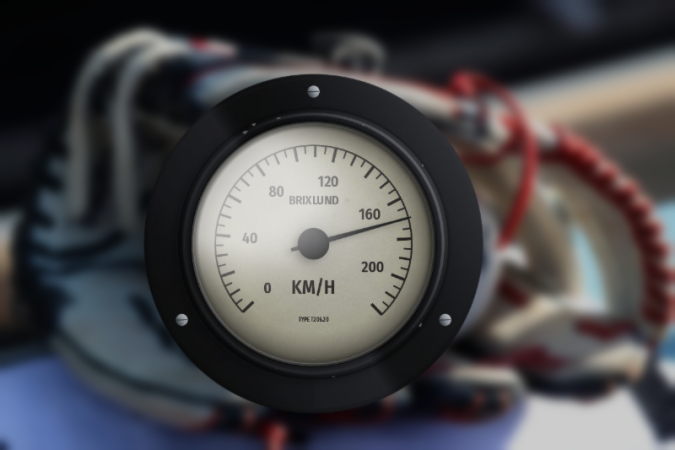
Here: 170 km/h
